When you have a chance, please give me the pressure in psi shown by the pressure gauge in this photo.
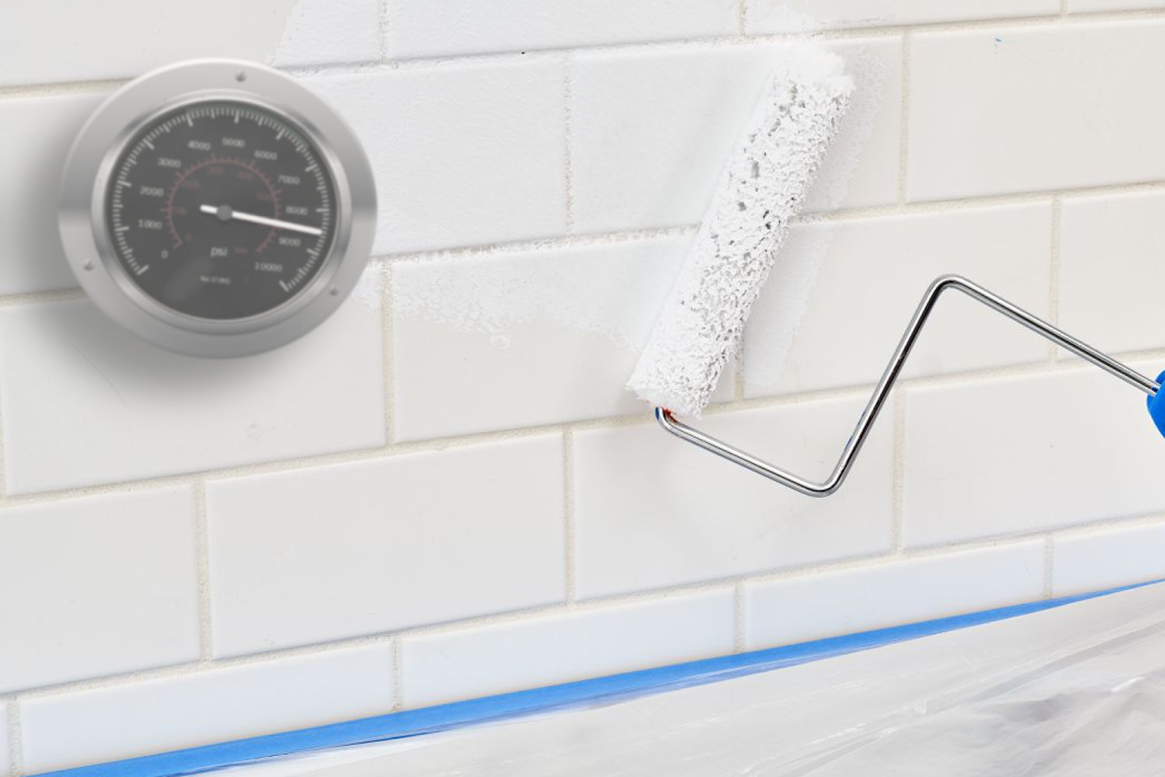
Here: 8500 psi
